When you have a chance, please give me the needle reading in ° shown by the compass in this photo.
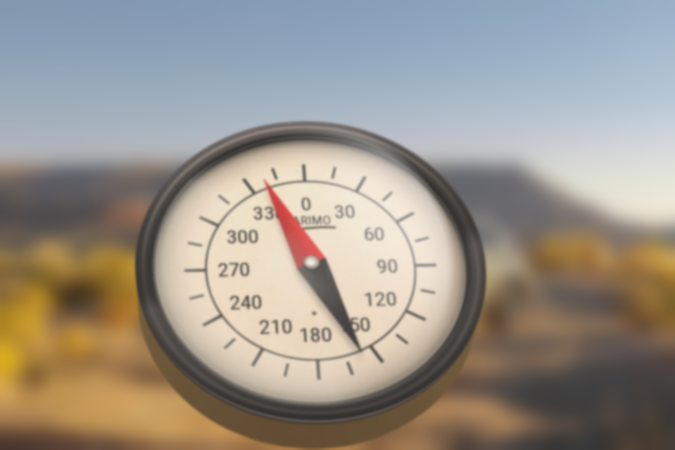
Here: 337.5 °
